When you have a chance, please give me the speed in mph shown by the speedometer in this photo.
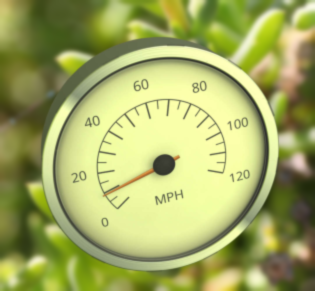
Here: 10 mph
